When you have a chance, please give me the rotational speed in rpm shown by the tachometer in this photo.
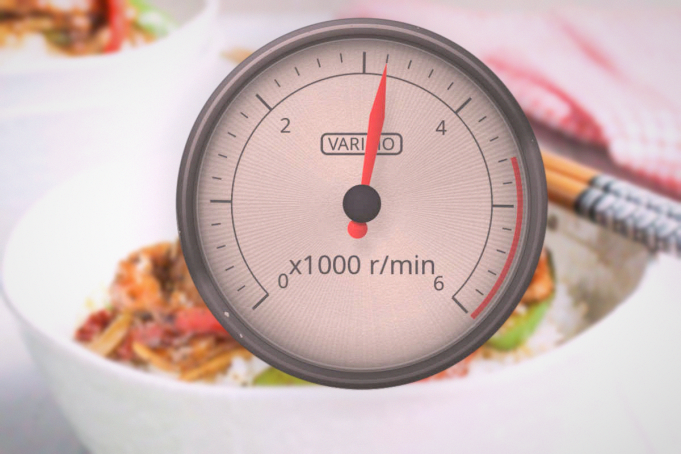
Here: 3200 rpm
